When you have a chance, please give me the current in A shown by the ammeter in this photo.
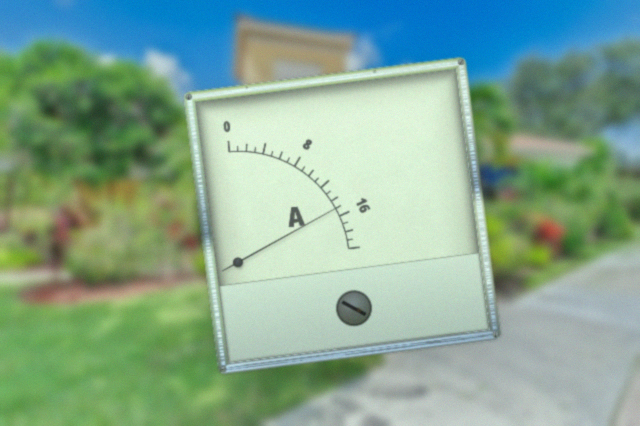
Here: 15 A
